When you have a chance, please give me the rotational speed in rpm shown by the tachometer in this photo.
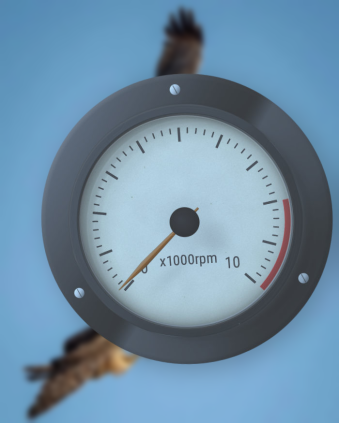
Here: 100 rpm
